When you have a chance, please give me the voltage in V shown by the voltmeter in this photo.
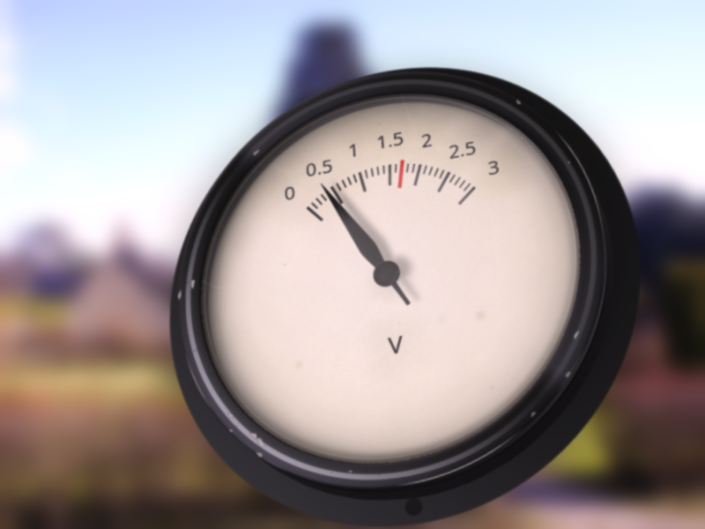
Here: 0.4 V
